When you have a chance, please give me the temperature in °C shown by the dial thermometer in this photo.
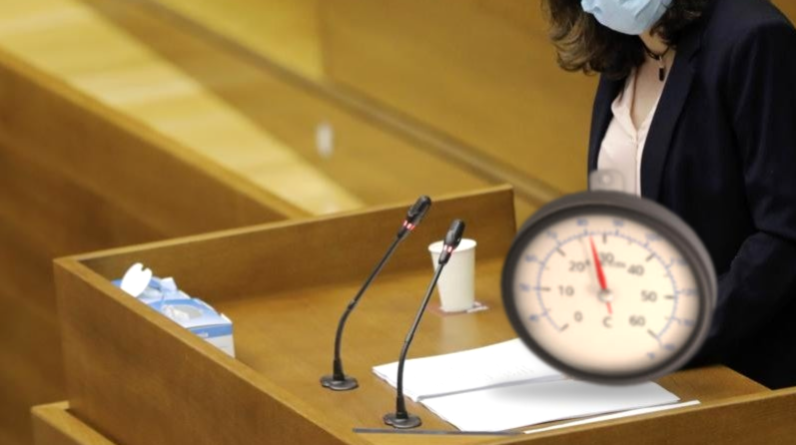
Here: 27.5 °C
